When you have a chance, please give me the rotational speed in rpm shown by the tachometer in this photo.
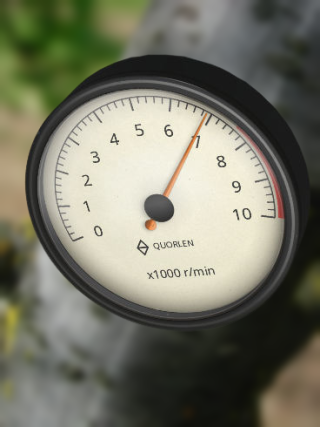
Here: 6900 rpm
